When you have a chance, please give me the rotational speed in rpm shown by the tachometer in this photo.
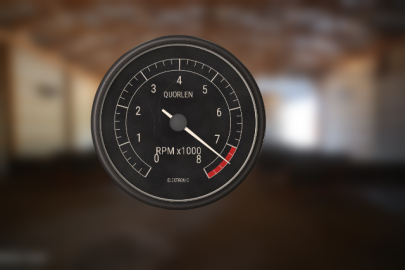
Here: 7400 rpm
